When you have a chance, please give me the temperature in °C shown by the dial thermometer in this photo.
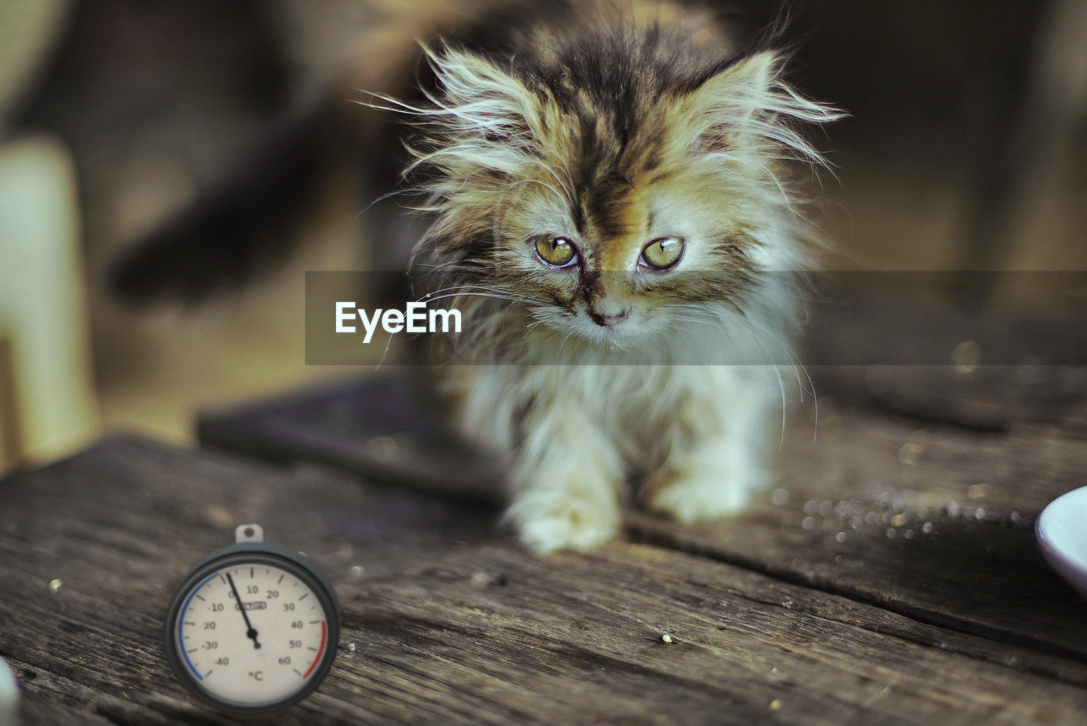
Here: 2.5 °C
